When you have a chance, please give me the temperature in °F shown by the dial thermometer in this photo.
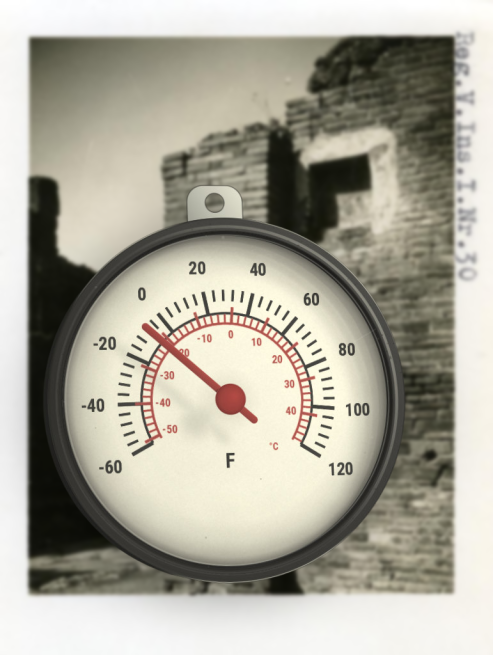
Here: -8 °F
